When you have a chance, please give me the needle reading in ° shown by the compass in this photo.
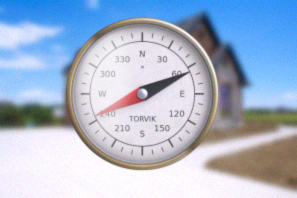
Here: 245 °
